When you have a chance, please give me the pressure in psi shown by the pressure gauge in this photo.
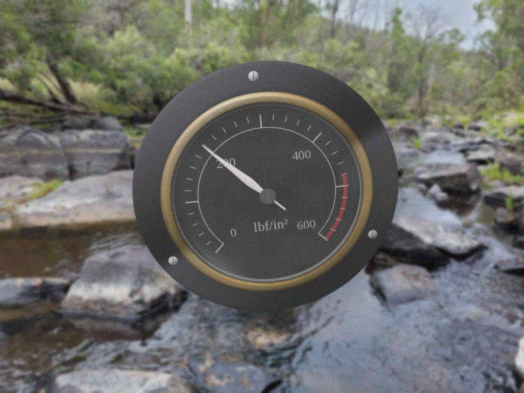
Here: 200 psi
